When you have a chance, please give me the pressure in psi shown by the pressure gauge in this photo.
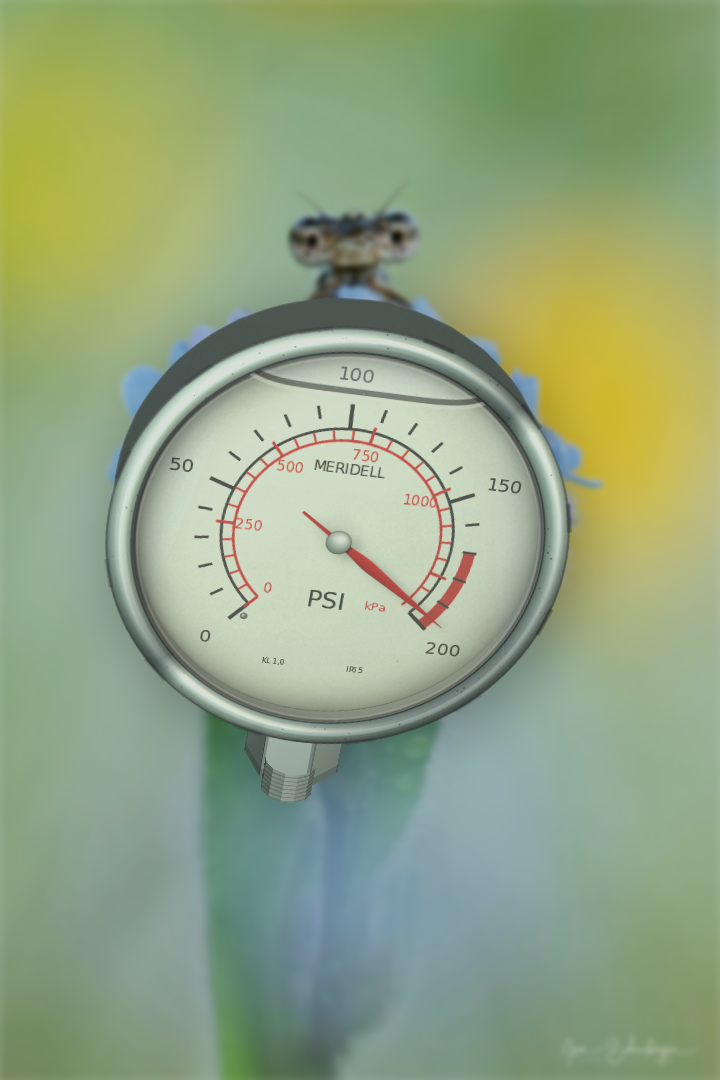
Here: 195 psi
